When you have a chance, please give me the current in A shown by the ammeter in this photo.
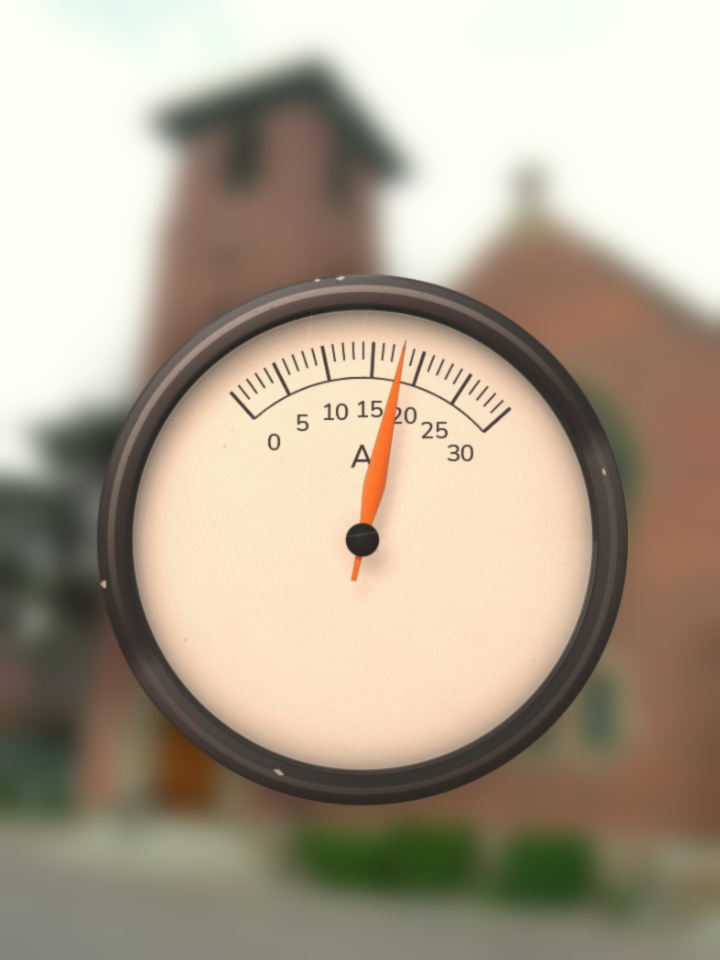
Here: 18 A
